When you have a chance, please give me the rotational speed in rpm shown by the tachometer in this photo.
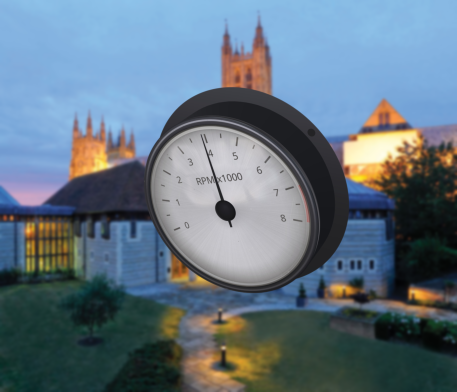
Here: 4000 rpm
